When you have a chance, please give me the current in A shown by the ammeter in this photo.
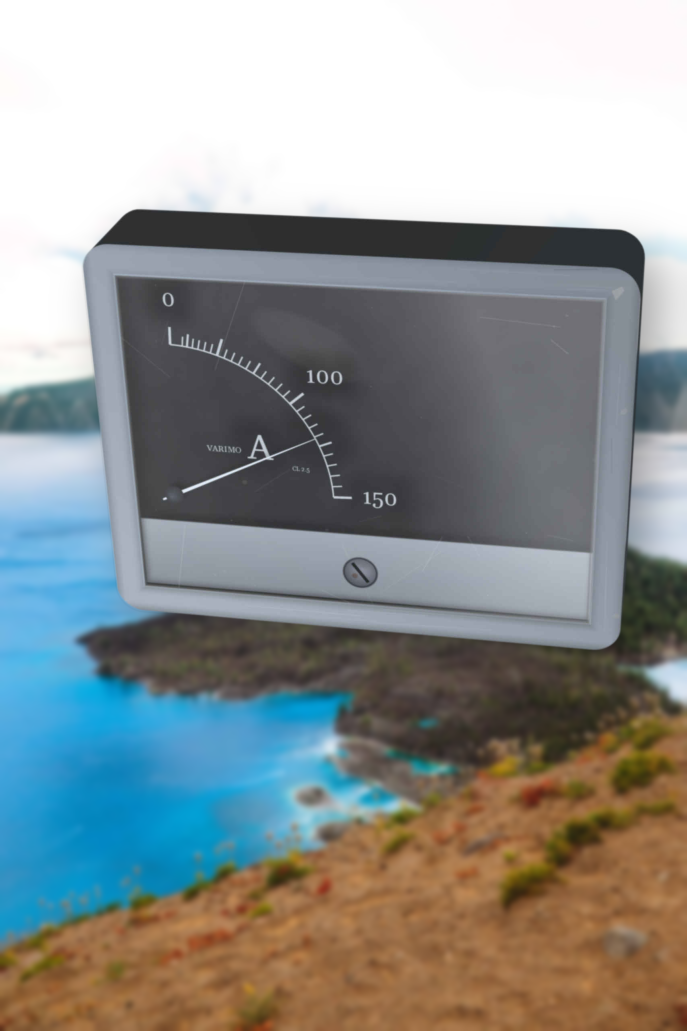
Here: 120 A
